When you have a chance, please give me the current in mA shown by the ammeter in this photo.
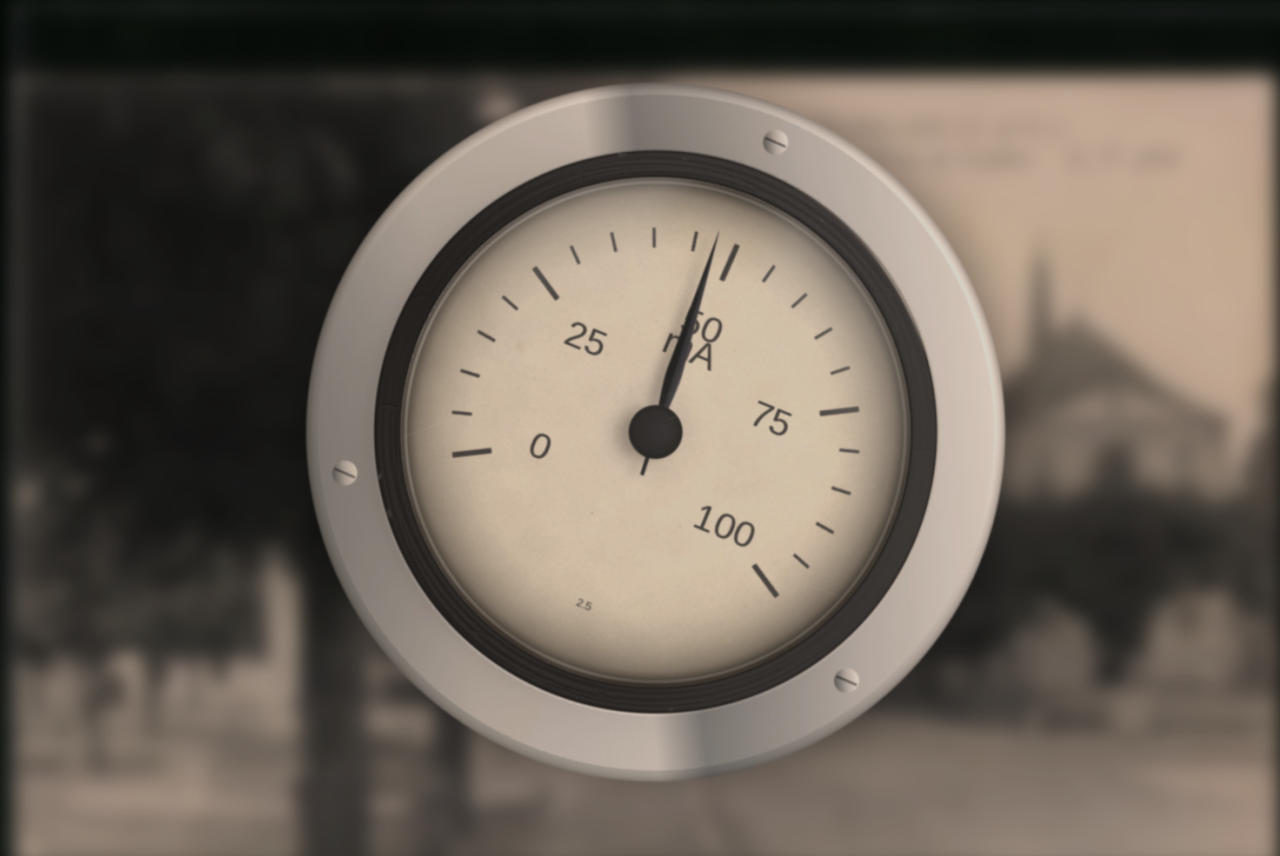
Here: 47.5 mA
